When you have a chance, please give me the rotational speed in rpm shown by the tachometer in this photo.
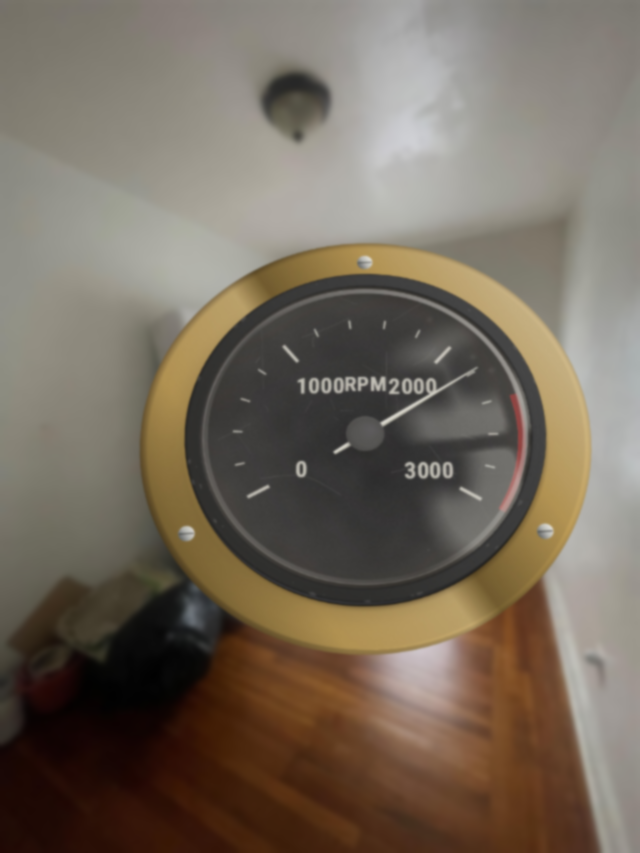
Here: 2200 rpm
